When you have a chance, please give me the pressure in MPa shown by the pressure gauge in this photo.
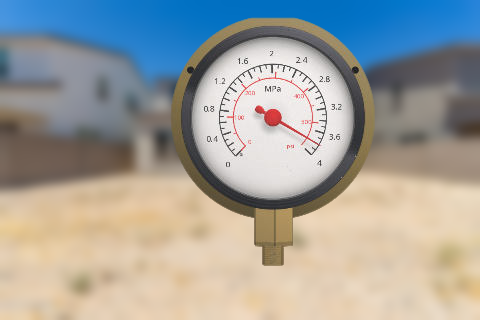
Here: 3.8 MPa
